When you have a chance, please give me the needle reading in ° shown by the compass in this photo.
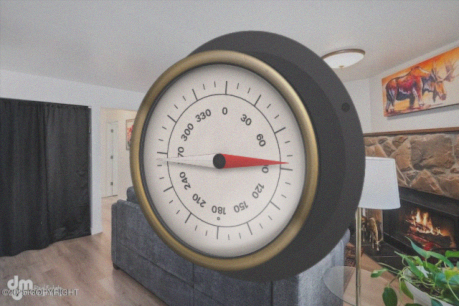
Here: 85 °
